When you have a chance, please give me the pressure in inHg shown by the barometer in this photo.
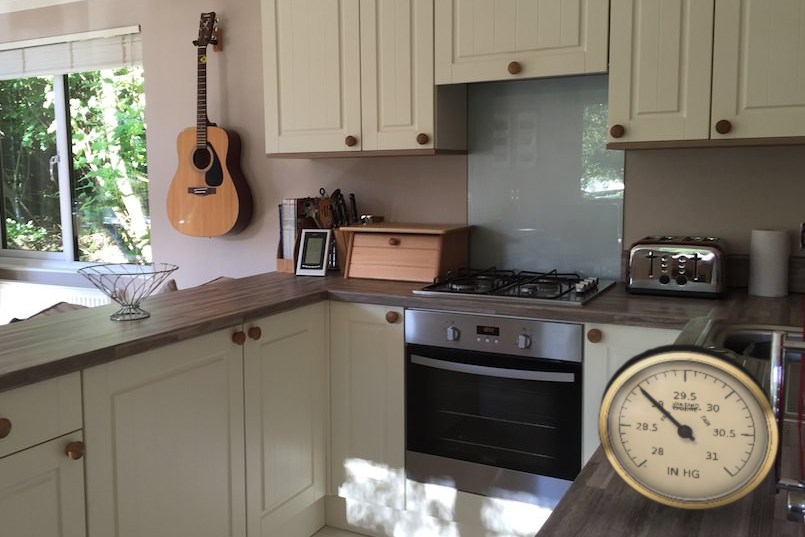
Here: 29 inHg
